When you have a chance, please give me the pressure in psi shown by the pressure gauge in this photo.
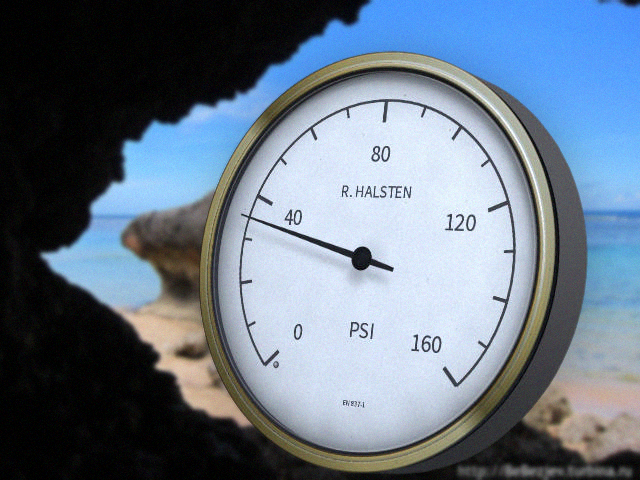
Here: 35 psi
